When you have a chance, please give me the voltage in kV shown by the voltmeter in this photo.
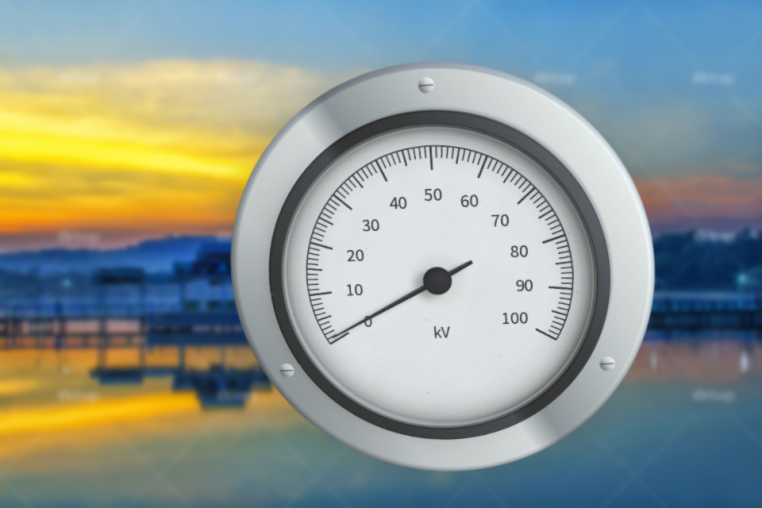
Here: 1 kV
